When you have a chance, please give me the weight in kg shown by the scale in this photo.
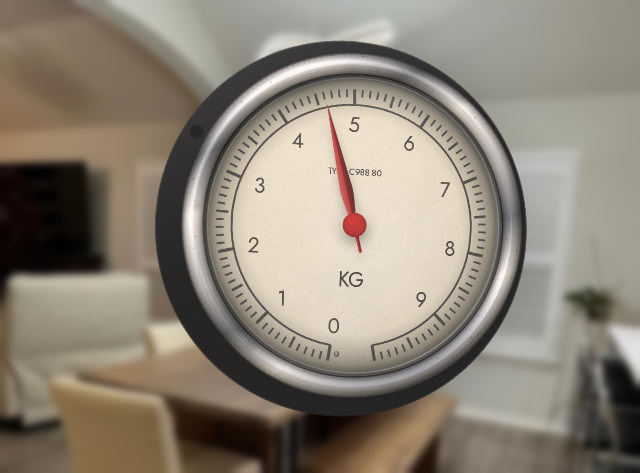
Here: 4.6 kg
